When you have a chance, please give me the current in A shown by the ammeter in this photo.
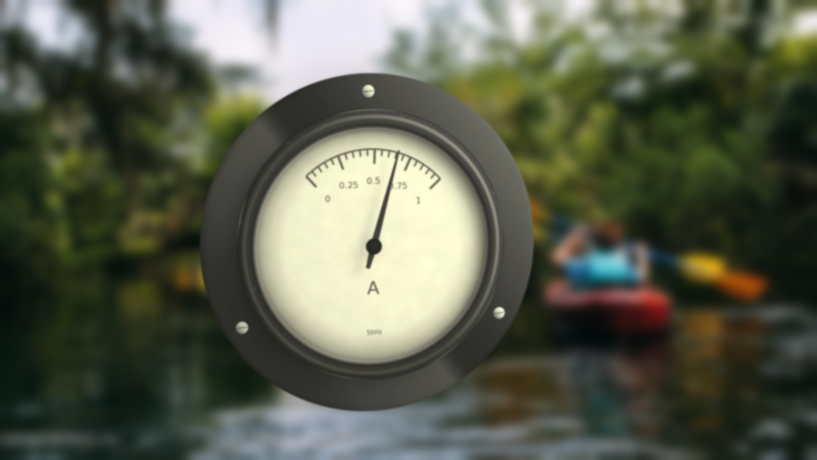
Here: 0.65 A
